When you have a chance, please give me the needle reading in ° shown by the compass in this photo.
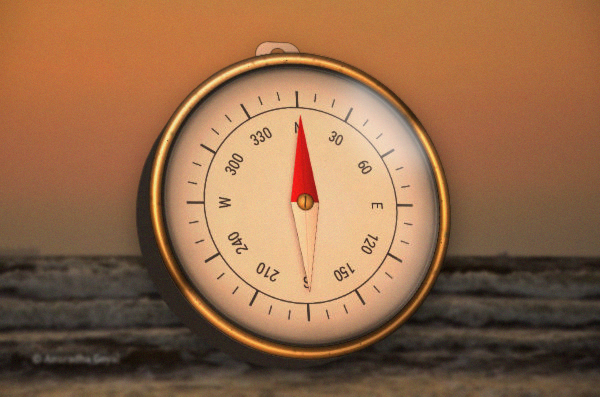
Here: 0 °
